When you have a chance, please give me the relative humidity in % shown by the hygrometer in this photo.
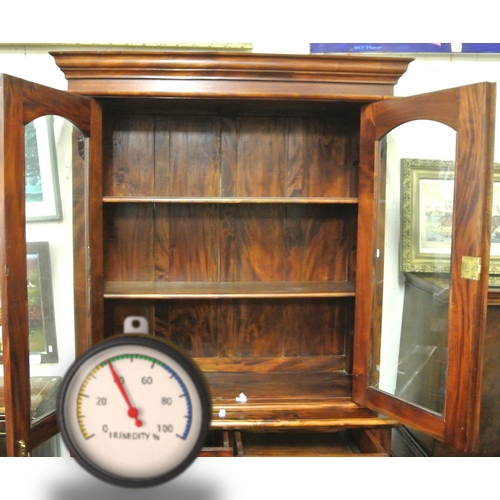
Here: 40 %
